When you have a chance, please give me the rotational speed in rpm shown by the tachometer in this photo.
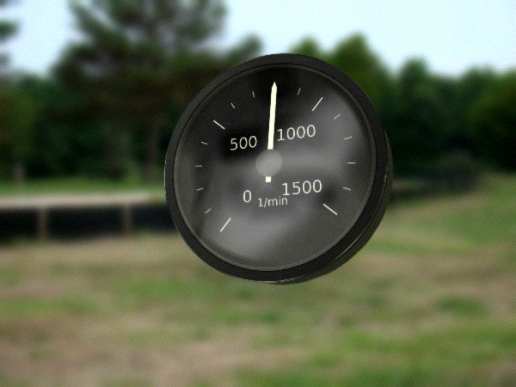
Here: 800 rpm
